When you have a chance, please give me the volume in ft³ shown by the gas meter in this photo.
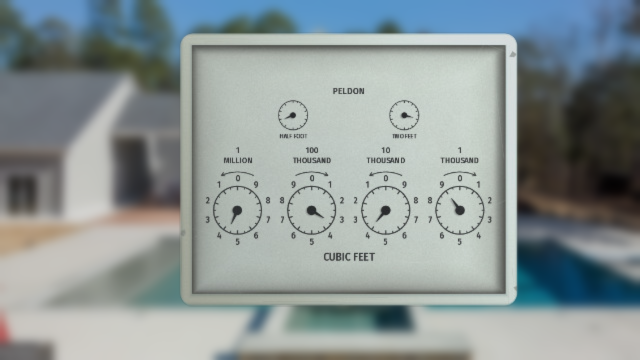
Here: 433900 ft³
